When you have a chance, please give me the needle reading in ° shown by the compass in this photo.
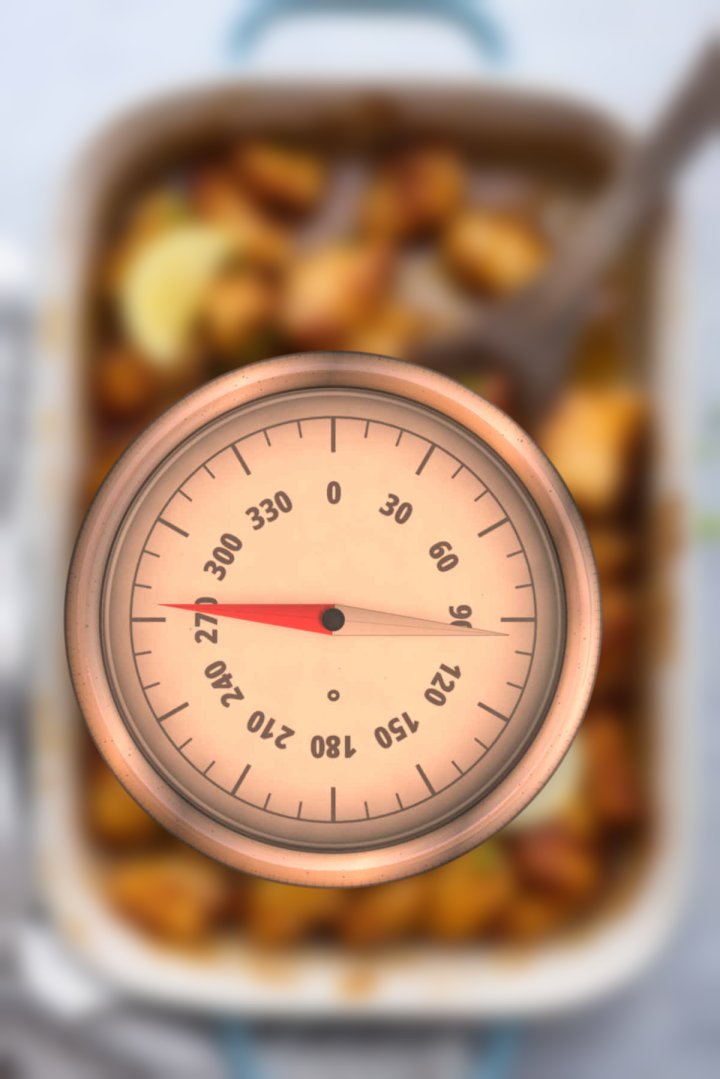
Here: 275 °
